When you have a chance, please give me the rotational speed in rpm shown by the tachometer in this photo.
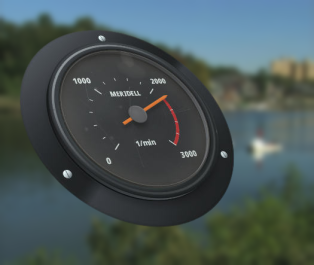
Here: 2200 rpm
